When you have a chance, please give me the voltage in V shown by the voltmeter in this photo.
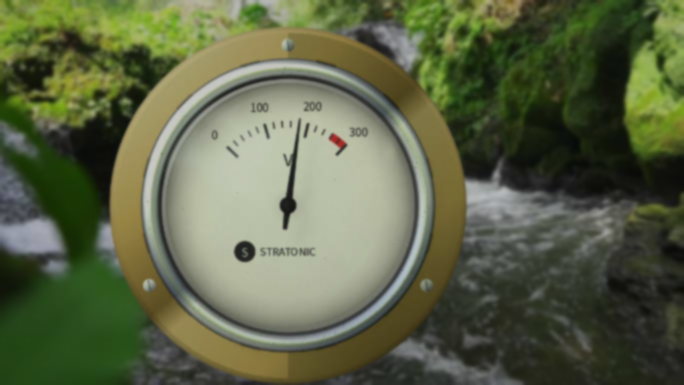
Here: 180 V
